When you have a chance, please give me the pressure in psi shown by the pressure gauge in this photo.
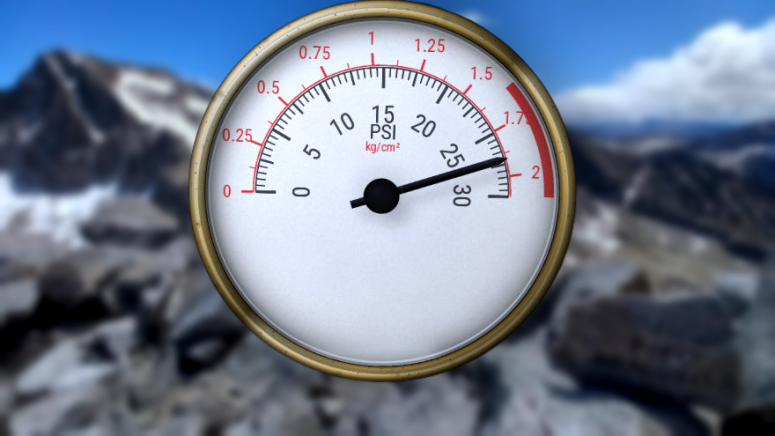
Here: 27 psi
